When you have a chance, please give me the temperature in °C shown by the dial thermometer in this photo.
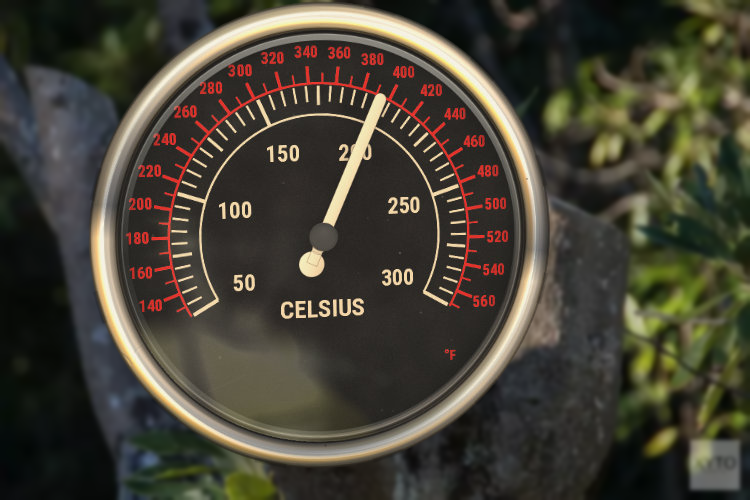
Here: 200 °C
